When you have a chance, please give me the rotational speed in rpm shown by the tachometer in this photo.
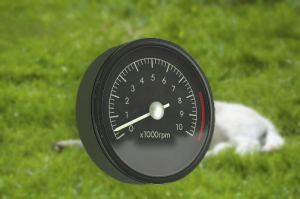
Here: 400 rpm
